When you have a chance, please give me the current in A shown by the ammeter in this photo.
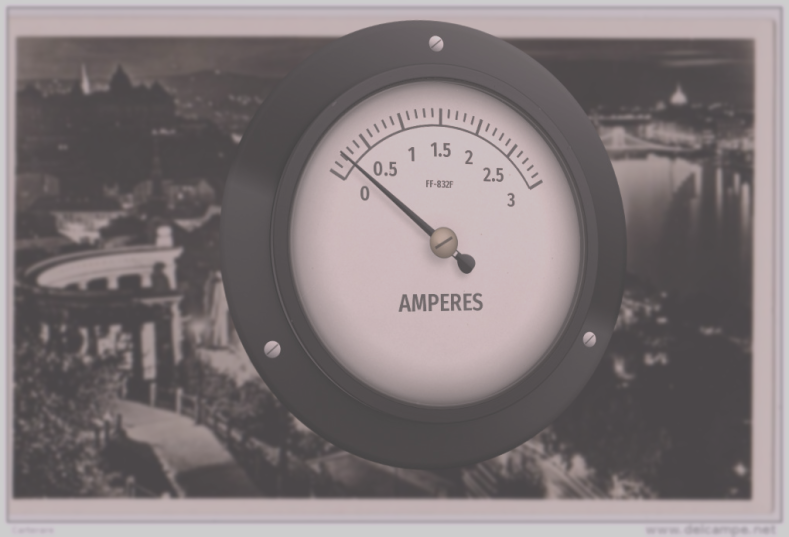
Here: 0.2 A
